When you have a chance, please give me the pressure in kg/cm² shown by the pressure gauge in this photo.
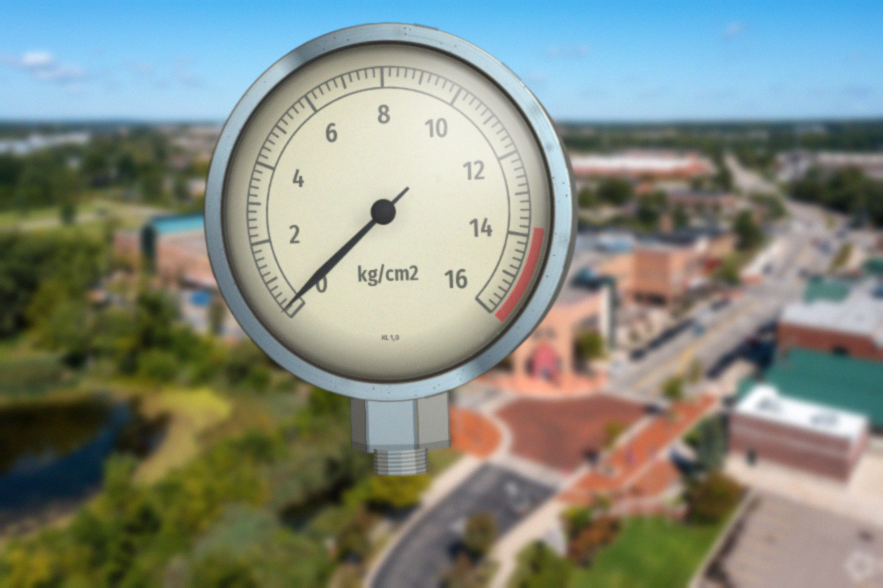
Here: 0.2 kg/cm²
